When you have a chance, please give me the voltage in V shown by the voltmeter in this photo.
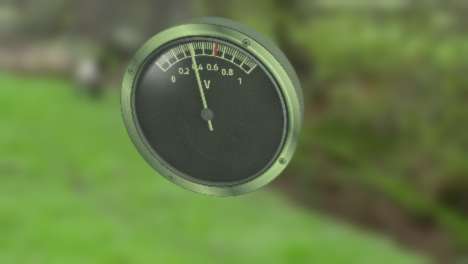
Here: 0.4 V
